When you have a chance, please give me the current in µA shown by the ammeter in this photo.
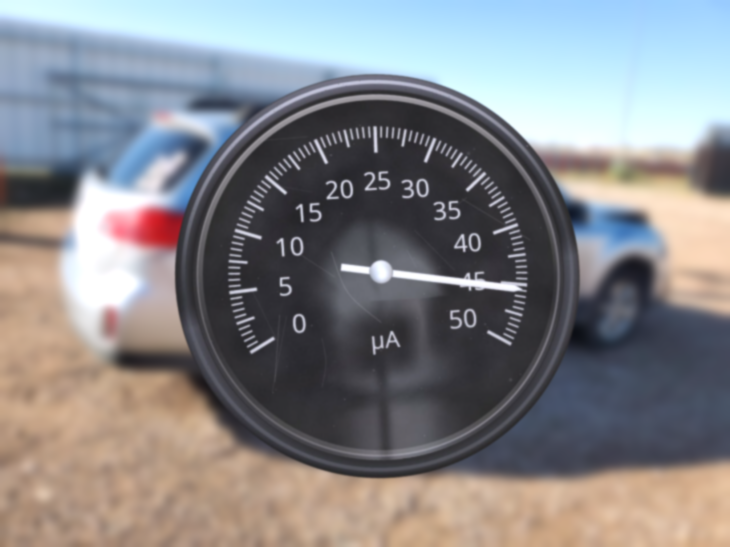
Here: 45.5 µA
